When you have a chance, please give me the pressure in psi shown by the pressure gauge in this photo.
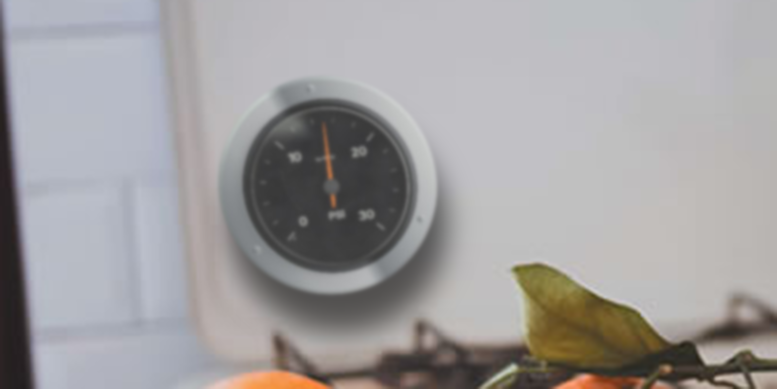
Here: 15 psi
